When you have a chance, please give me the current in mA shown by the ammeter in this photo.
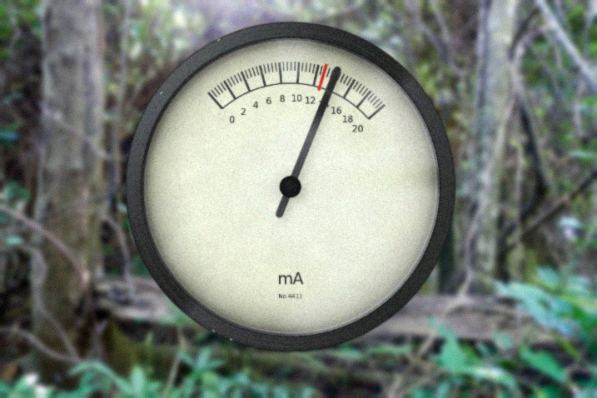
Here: 14 mA
